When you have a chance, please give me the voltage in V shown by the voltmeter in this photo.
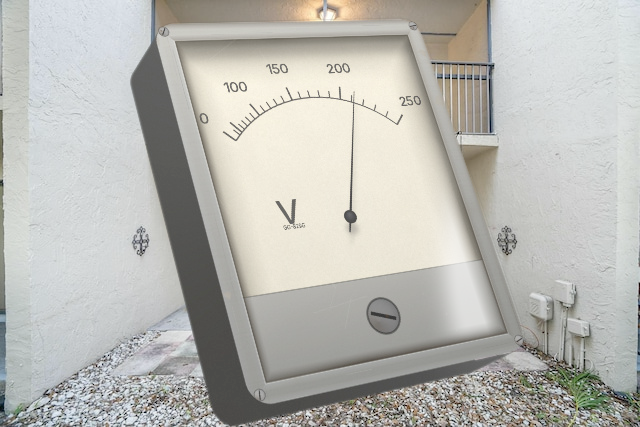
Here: 210 V
